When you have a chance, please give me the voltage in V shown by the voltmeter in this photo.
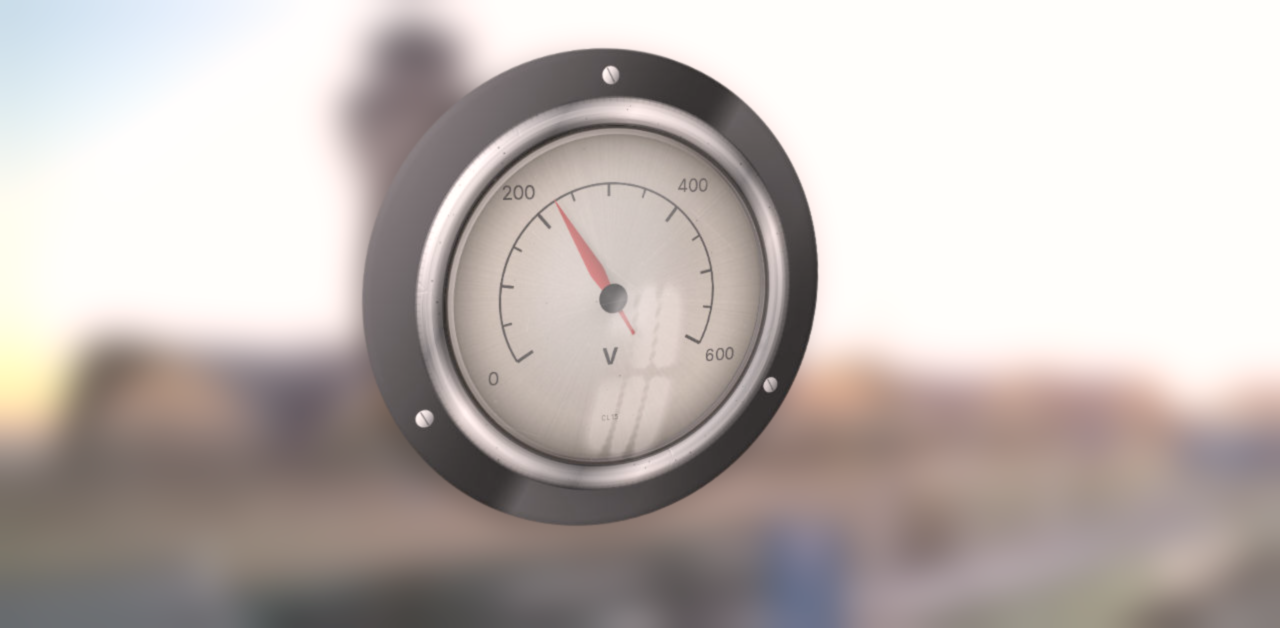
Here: 225 V
